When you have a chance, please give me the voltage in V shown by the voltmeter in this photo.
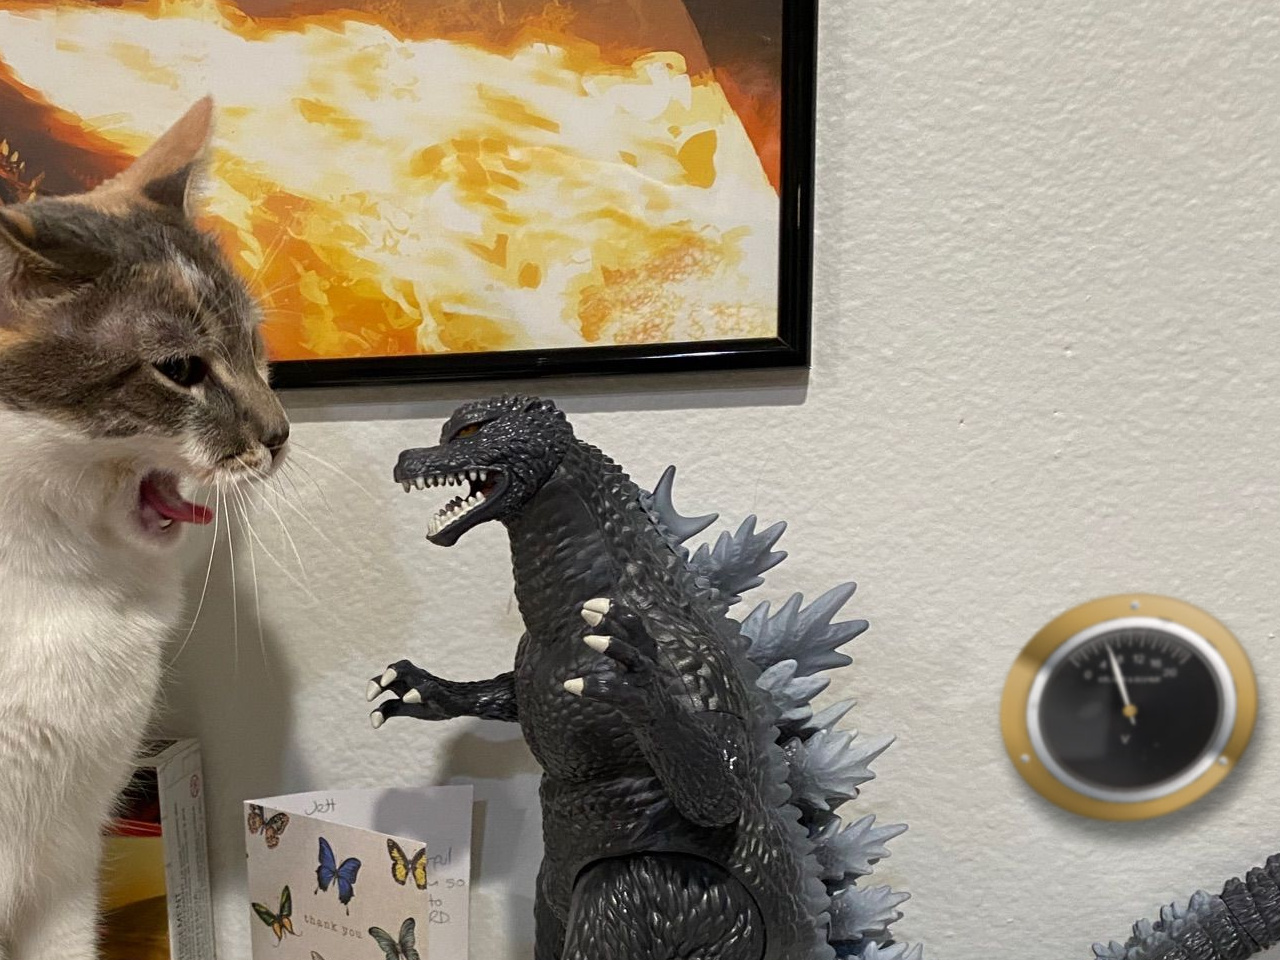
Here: 6 V
